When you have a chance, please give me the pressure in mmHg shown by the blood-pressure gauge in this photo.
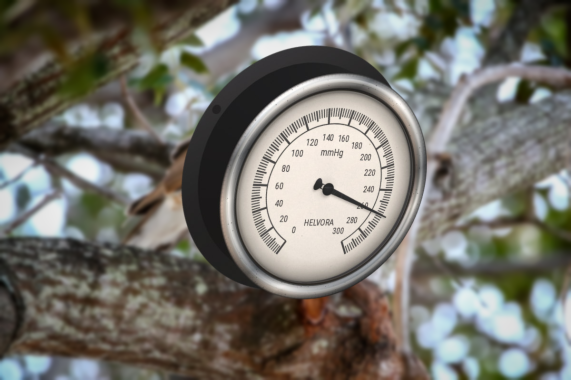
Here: 260 mmHg
